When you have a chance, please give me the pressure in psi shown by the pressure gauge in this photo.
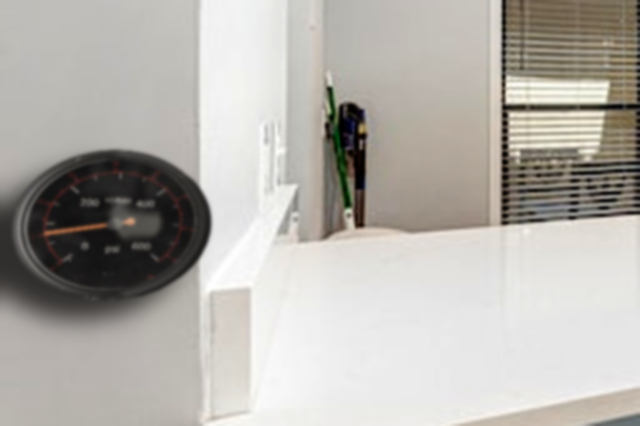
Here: 75 psi
